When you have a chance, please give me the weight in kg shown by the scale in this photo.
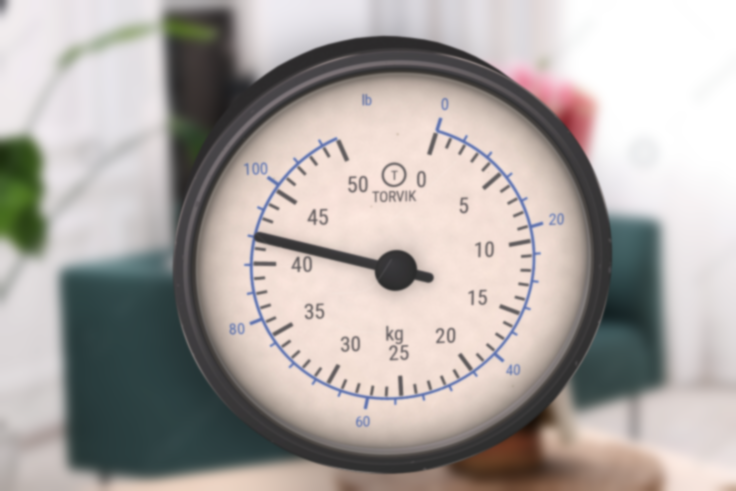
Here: 42 kg
